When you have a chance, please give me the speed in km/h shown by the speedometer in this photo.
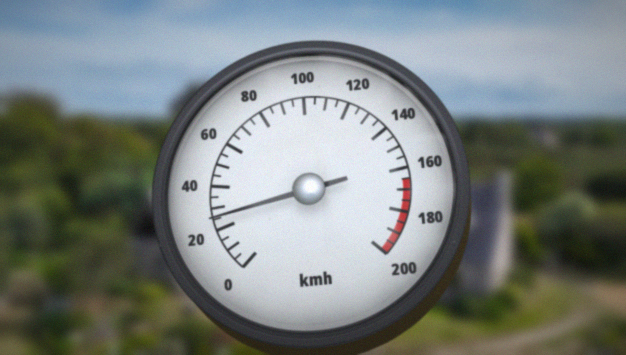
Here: 25 km/h
